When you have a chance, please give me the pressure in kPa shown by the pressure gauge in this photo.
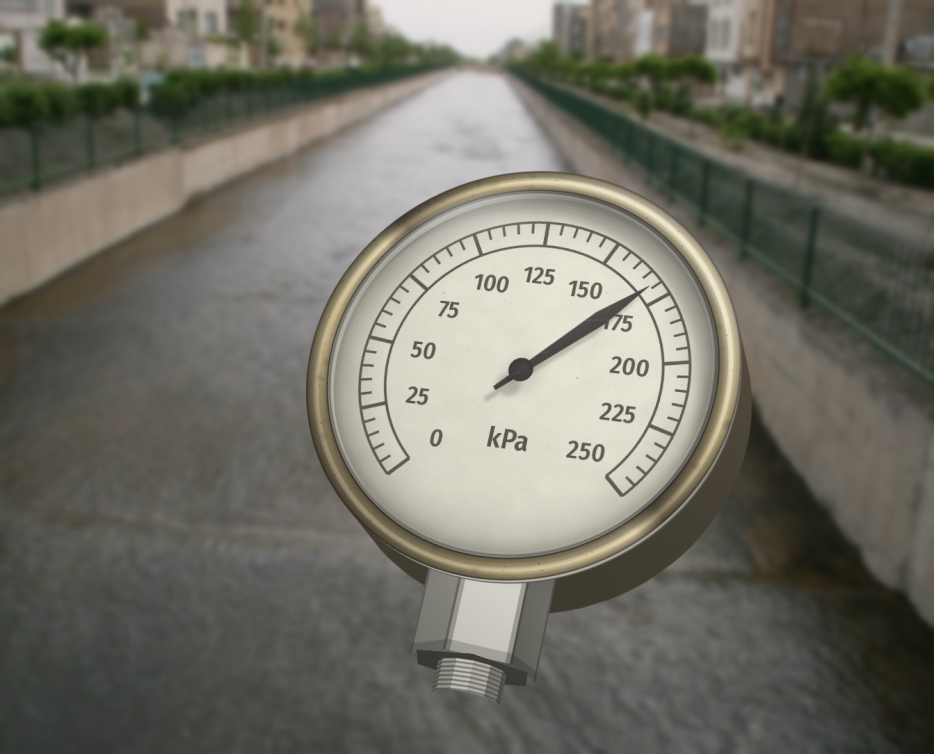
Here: 170 kPa
